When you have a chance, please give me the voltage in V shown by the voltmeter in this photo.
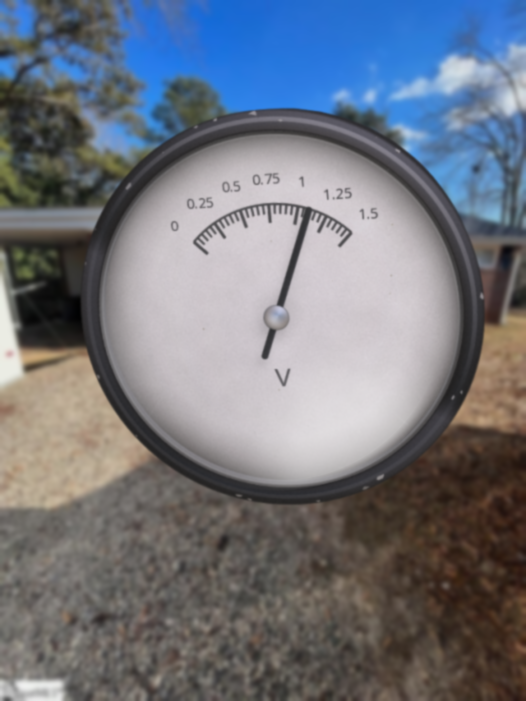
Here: 1.1 V
